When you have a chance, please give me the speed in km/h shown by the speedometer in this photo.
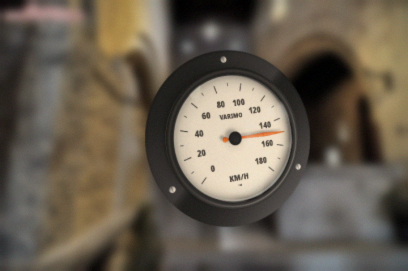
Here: 150 km/h
